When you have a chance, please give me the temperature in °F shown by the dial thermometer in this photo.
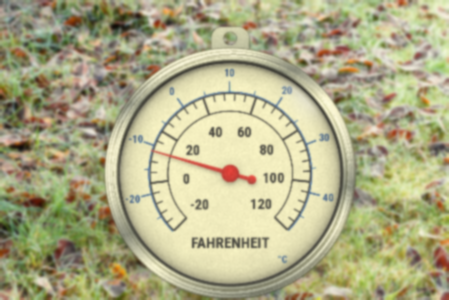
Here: 12 °F
